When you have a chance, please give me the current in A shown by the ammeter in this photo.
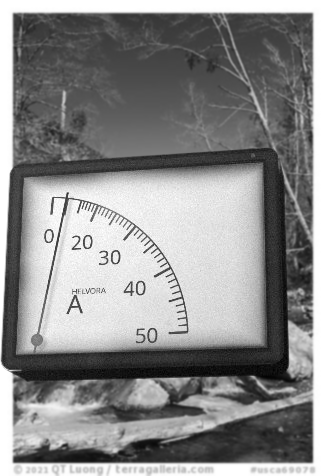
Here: 10 A
